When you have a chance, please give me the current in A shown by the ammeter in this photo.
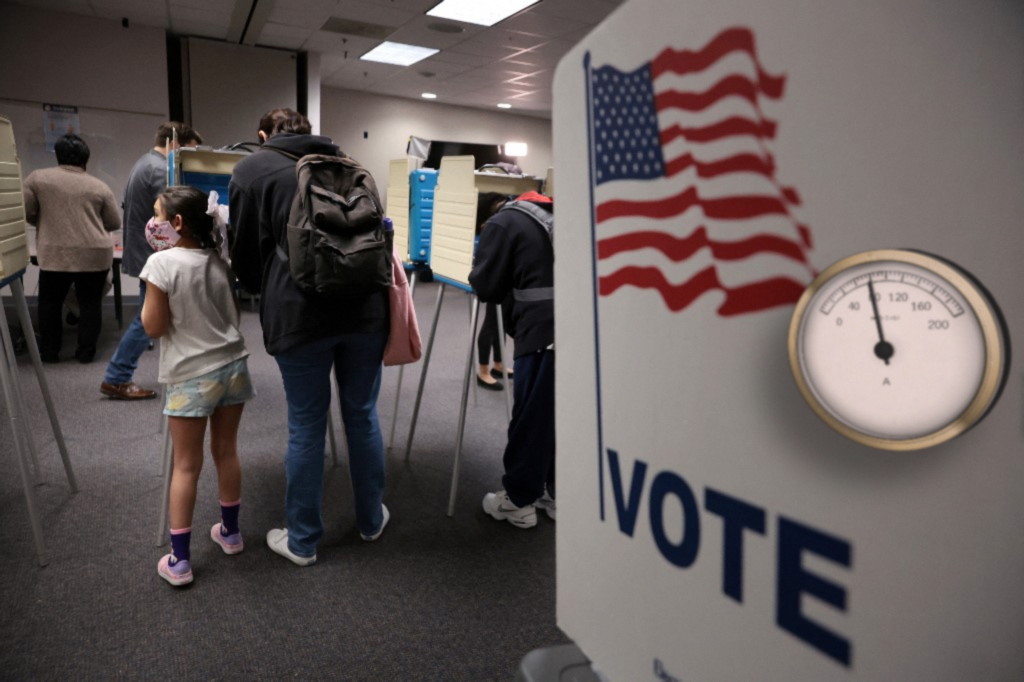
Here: 80 A
